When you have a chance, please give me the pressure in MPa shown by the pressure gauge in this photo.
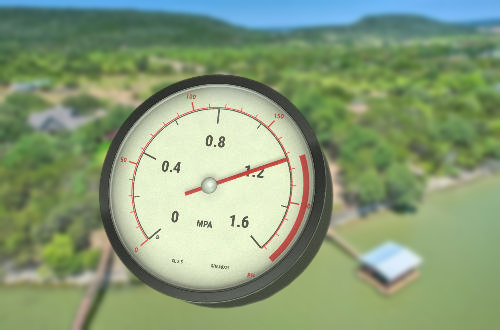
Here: 1.2 MPa
